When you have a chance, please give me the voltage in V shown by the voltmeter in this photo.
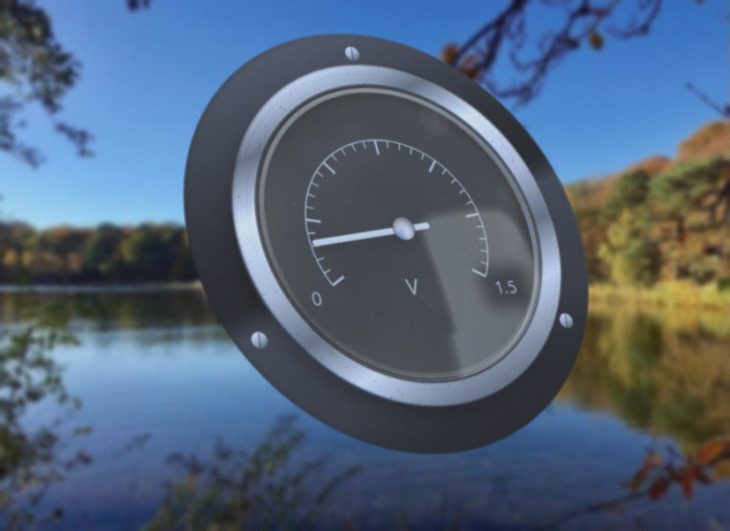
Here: 0.15 V
